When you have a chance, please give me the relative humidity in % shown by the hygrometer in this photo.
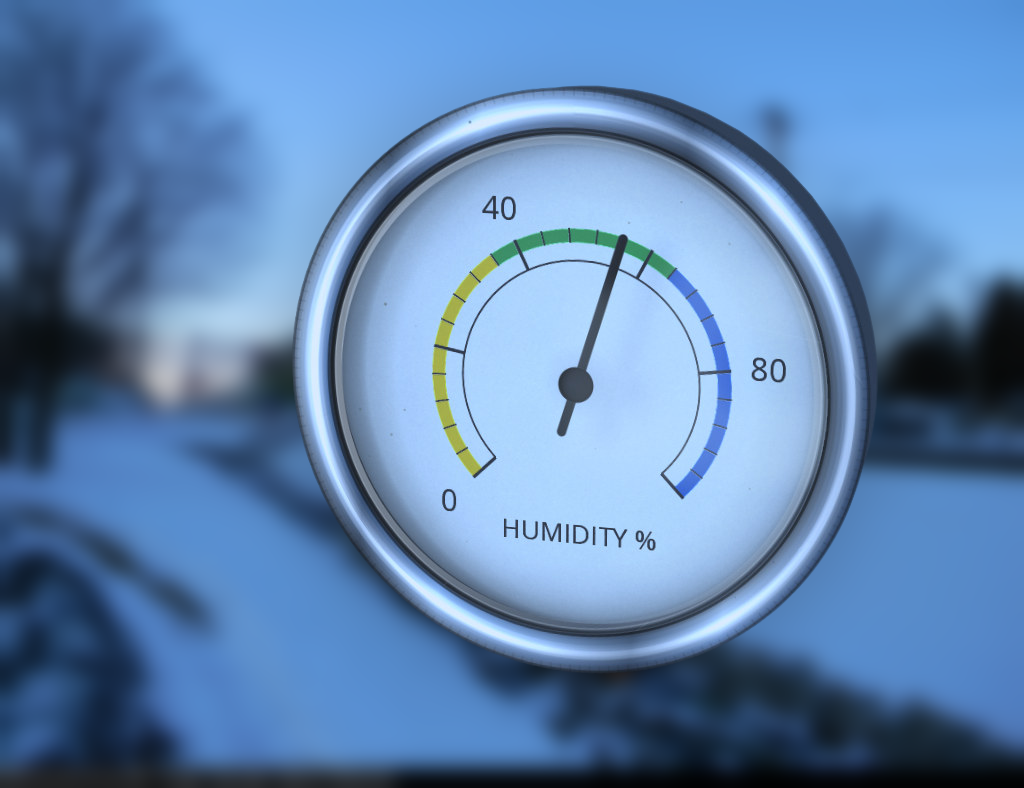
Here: 56 %
